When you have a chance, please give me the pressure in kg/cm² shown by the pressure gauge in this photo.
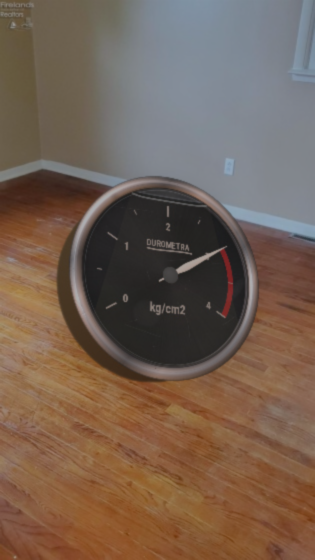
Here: 3 kg/cm²
